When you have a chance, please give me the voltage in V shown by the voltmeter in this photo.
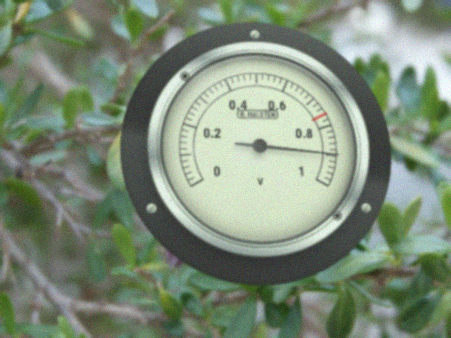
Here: 0.9 V
